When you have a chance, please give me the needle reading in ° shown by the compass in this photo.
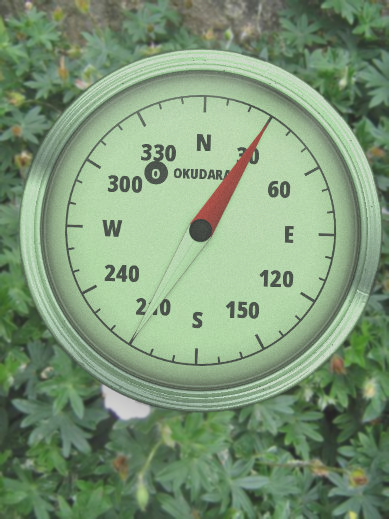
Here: 30 °
